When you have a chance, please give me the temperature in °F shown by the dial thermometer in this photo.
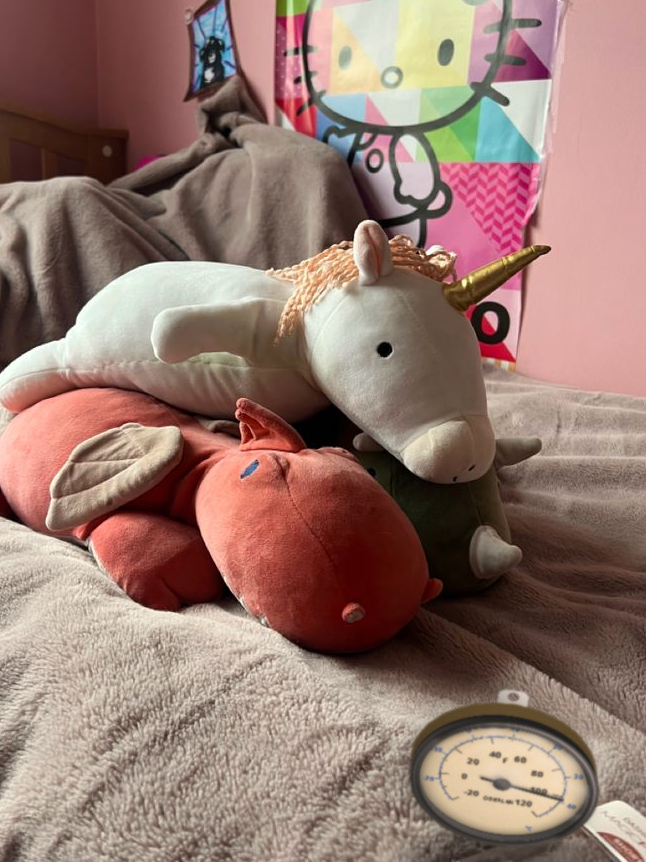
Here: 100 °F
